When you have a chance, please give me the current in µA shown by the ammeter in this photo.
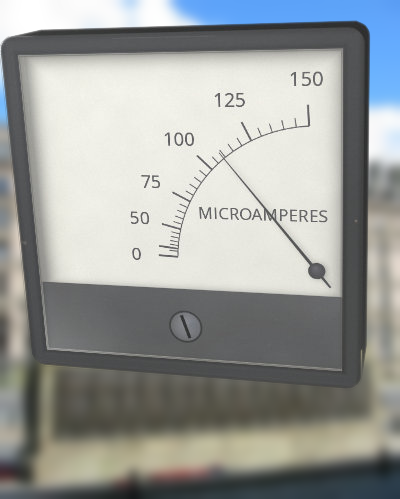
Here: 110 µA
